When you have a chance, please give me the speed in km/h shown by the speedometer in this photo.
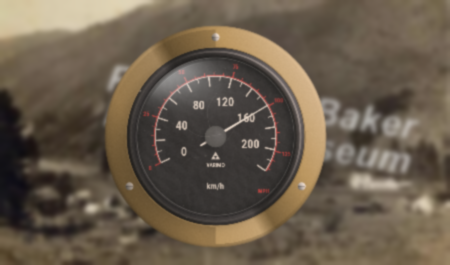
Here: 160 km/h
